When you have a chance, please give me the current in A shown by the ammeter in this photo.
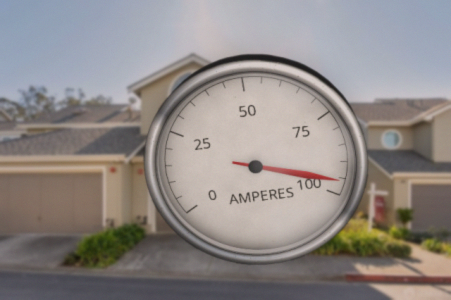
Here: 95 A
